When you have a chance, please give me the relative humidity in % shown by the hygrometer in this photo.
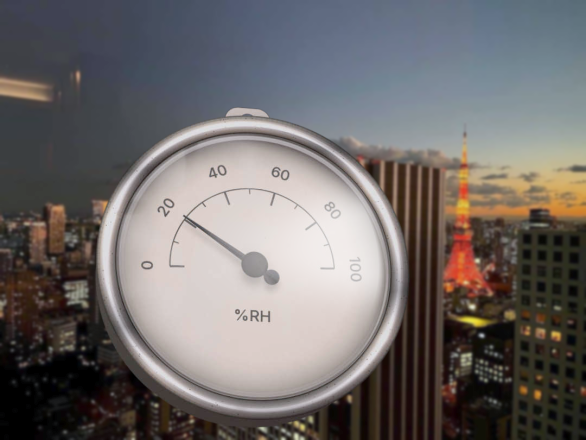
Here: 20 %
